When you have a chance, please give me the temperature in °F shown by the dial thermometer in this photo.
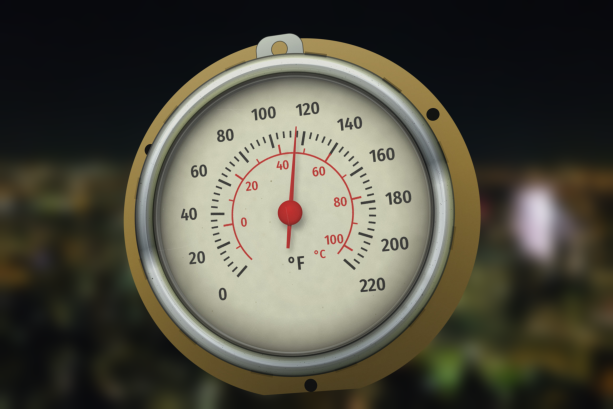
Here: 116 °F
